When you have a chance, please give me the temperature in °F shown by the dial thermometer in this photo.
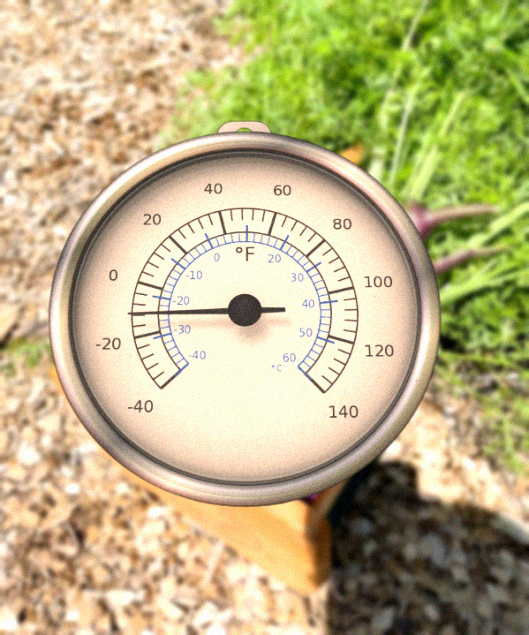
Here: -12 °F
